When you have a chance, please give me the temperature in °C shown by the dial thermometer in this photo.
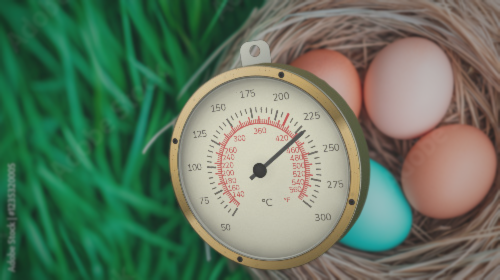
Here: 230 °C
